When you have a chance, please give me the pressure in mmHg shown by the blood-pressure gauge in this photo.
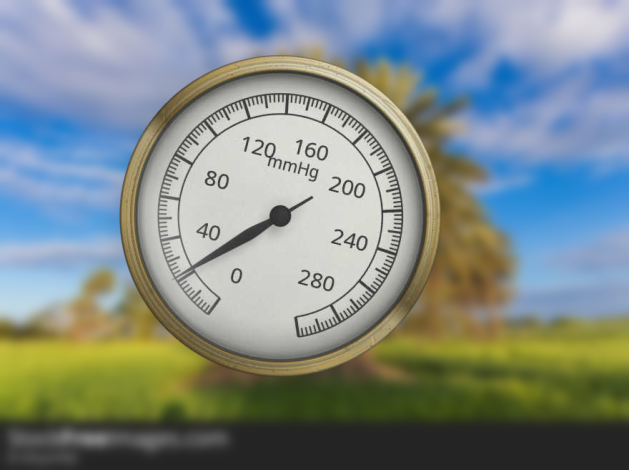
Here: 22 mmHg
